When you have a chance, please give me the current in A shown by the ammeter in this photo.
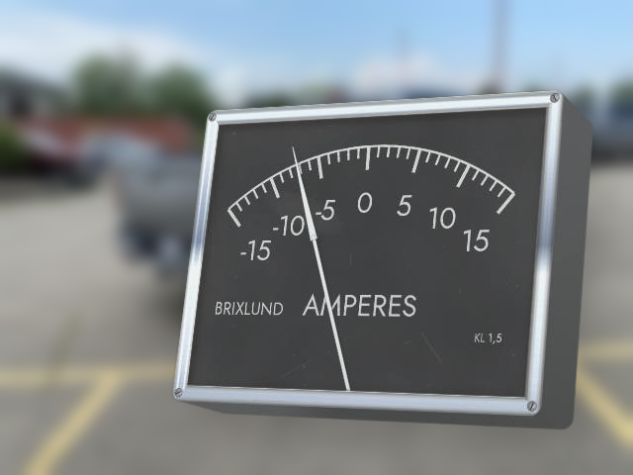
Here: -7 A
